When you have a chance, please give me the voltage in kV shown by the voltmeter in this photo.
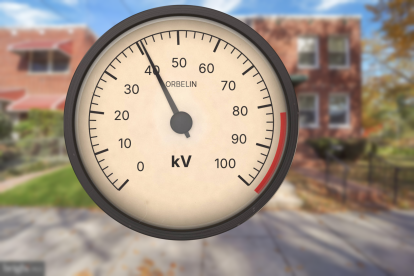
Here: 41 kV
